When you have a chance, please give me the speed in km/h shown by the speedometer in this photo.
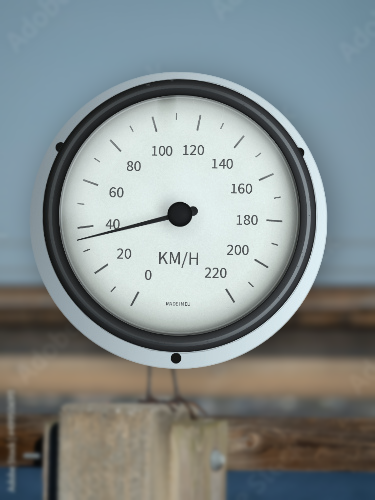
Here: 35 km/h
